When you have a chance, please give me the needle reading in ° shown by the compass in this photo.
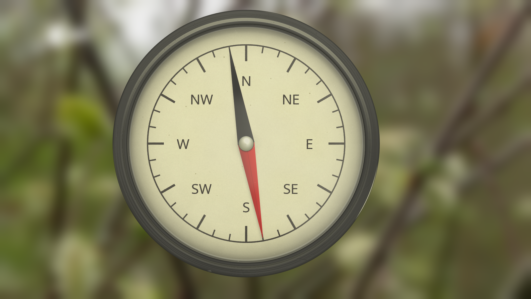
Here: 170 °
